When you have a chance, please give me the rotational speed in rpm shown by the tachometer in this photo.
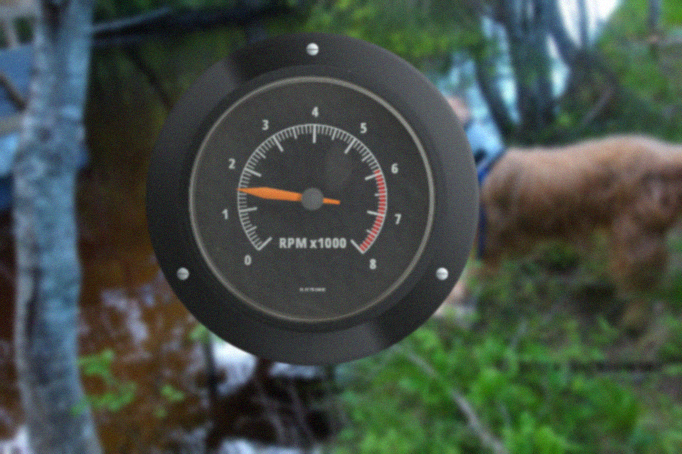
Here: 1500 rpm
